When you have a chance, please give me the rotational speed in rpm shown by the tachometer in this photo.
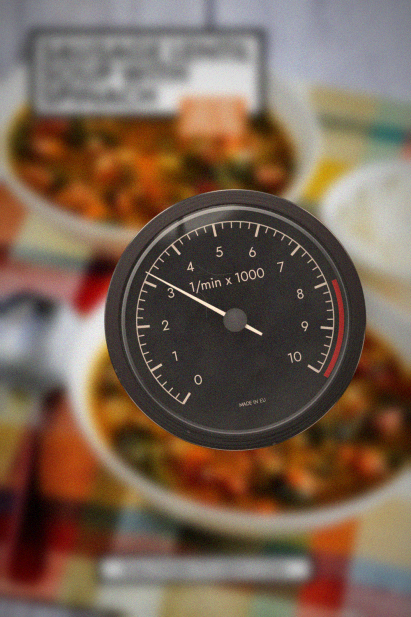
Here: 3200 rpm
